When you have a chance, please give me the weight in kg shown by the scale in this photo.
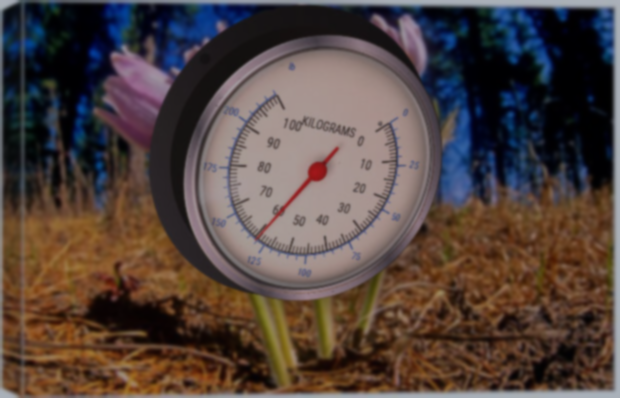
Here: 60 kg
